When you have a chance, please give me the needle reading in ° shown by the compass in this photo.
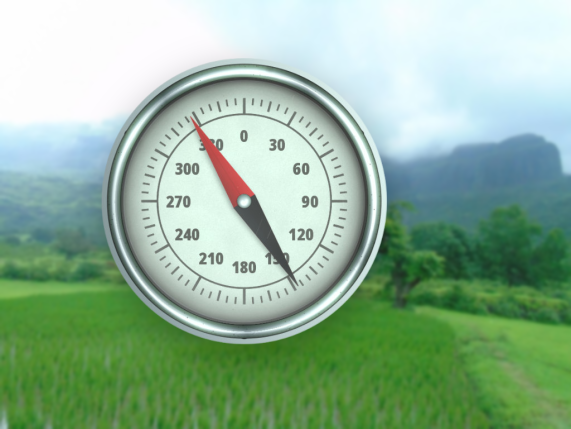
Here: 327.5 °
